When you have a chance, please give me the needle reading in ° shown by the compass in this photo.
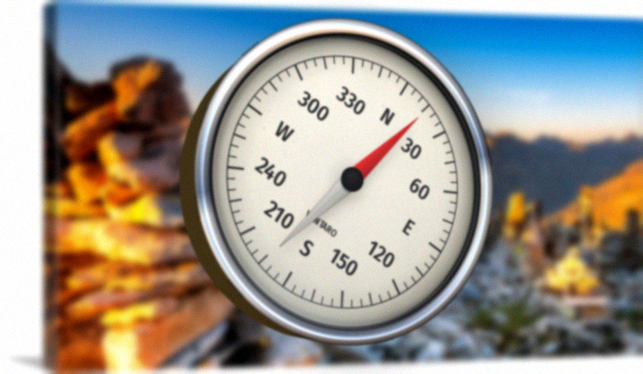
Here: 15 °
